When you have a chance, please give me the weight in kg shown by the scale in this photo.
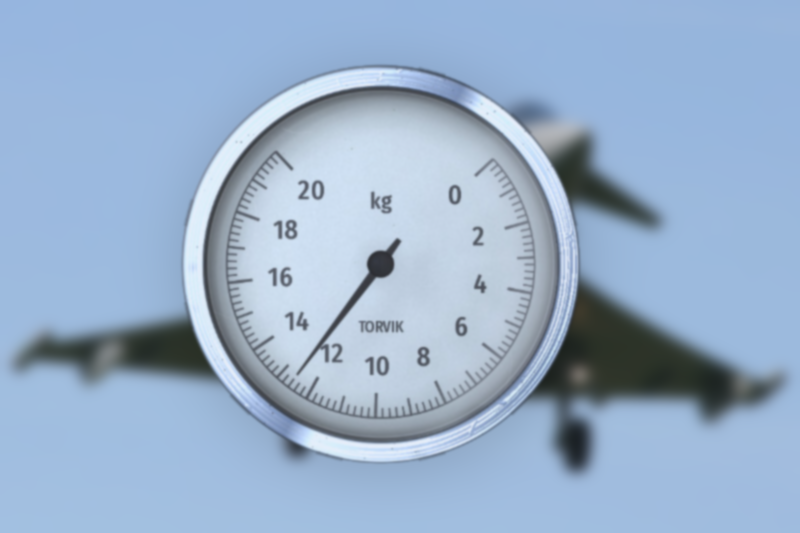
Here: 12.6 kg
